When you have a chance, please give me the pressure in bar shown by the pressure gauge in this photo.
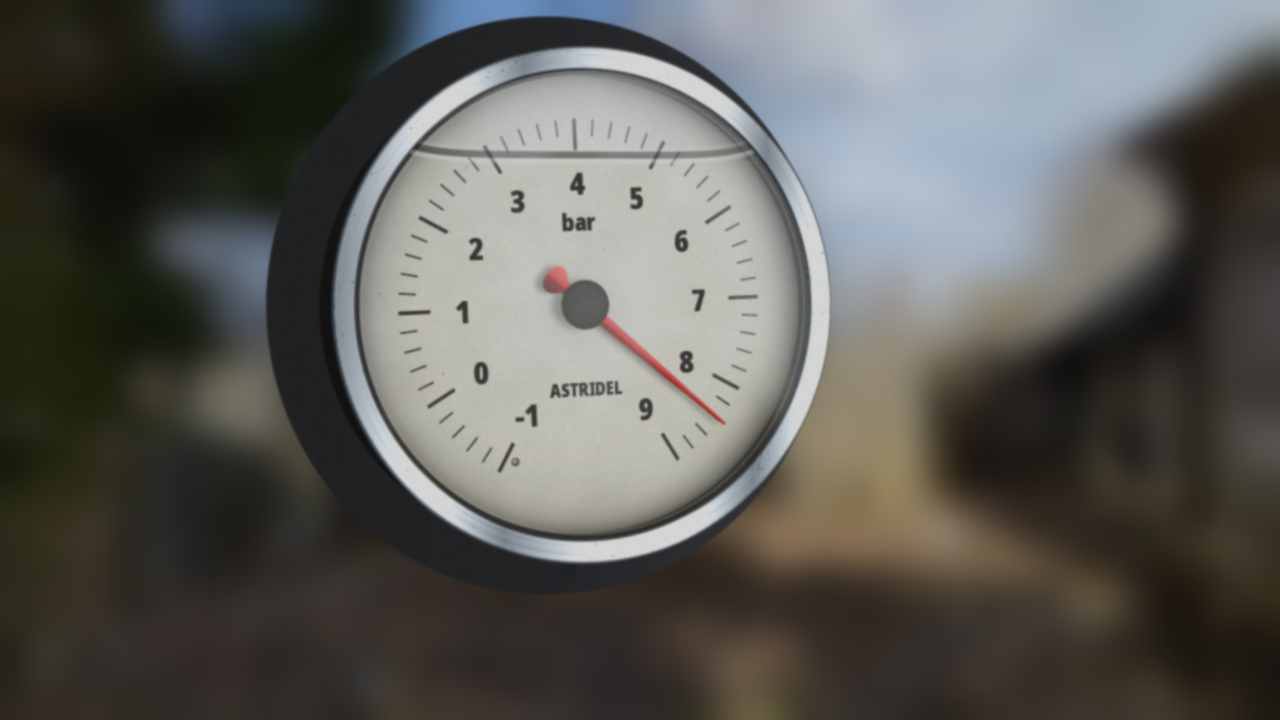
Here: 8.4 bar
